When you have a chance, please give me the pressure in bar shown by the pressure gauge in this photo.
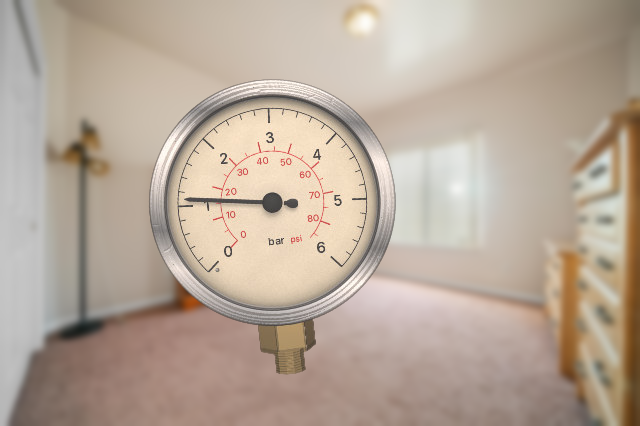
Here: 1.1 bar
